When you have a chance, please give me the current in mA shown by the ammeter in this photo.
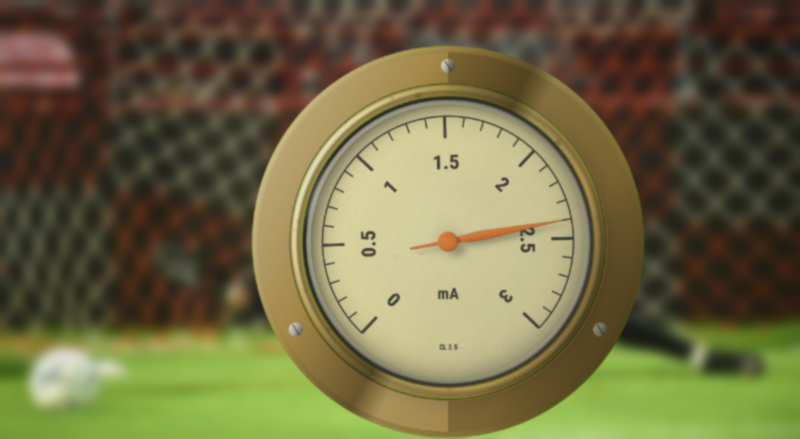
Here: 2.4 mA
